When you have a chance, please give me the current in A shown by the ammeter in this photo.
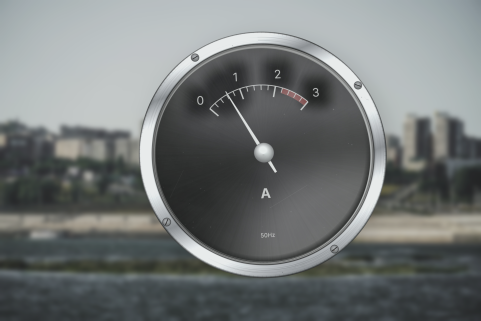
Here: 0.6 A
